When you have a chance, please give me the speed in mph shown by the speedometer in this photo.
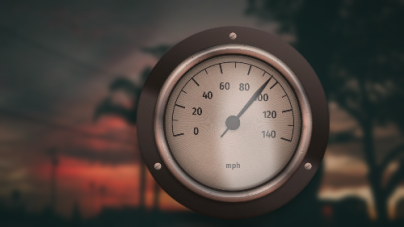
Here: 95 mph
